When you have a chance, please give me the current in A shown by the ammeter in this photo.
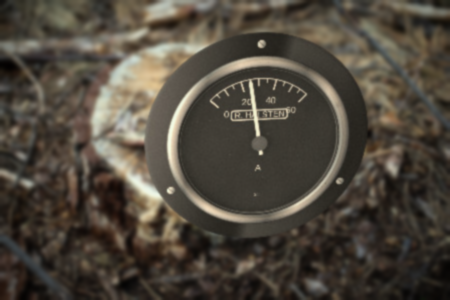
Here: 25 A
